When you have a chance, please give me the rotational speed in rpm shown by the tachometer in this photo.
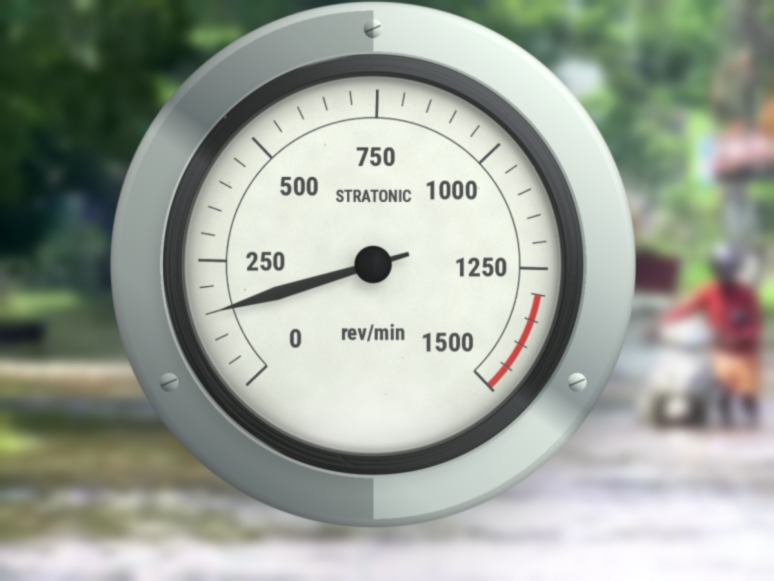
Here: 150 rpm
